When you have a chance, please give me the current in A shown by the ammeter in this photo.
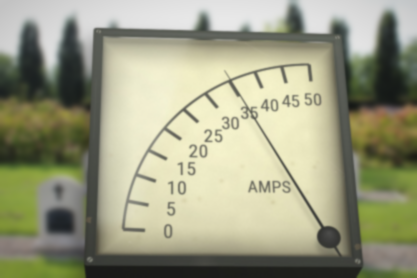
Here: 35 A
